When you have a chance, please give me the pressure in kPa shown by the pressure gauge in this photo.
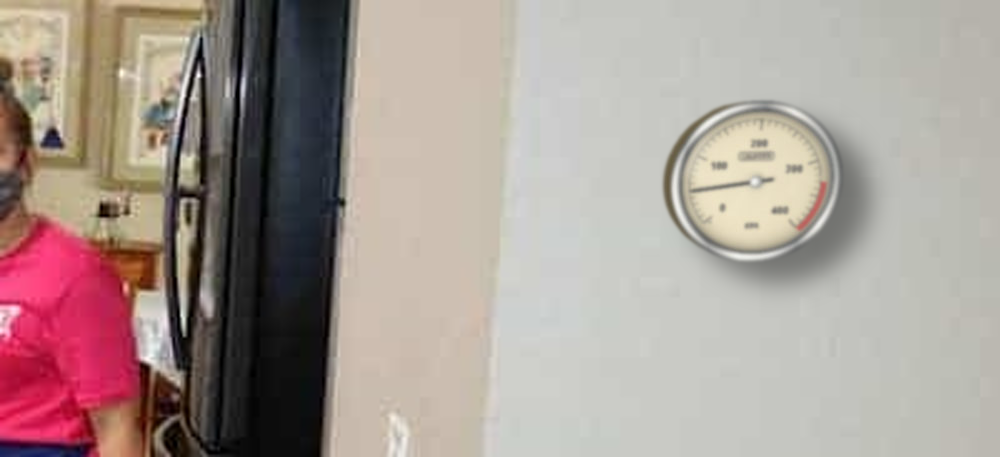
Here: 50 kPa
